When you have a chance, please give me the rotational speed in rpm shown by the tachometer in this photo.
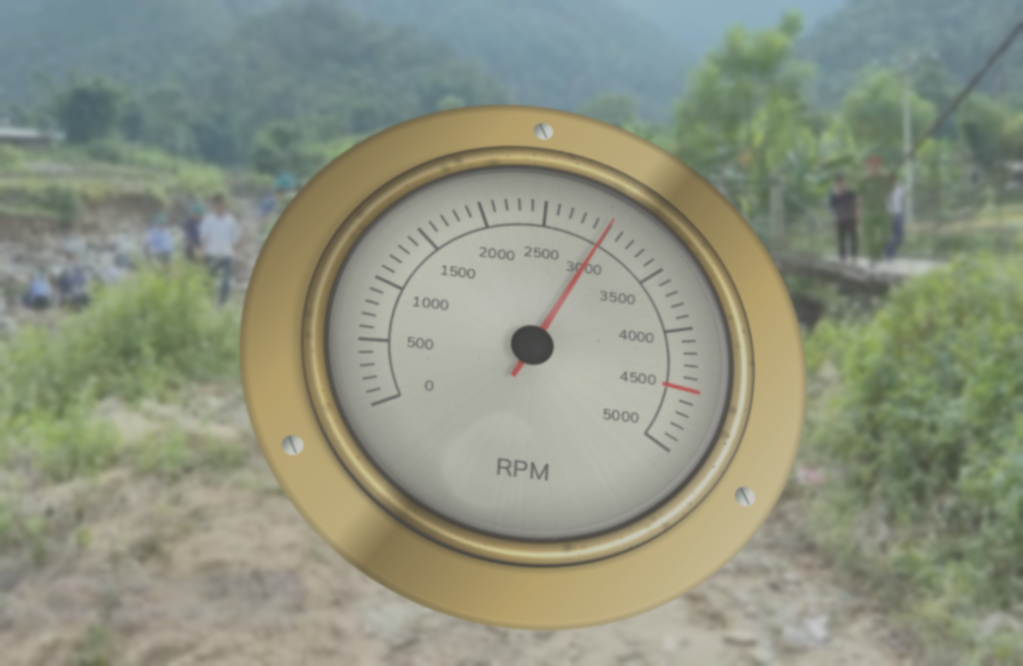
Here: 3000 rpm
